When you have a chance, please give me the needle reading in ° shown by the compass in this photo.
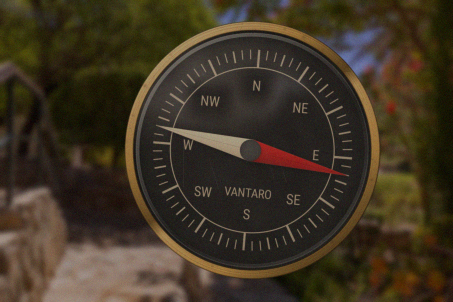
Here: 100 °
